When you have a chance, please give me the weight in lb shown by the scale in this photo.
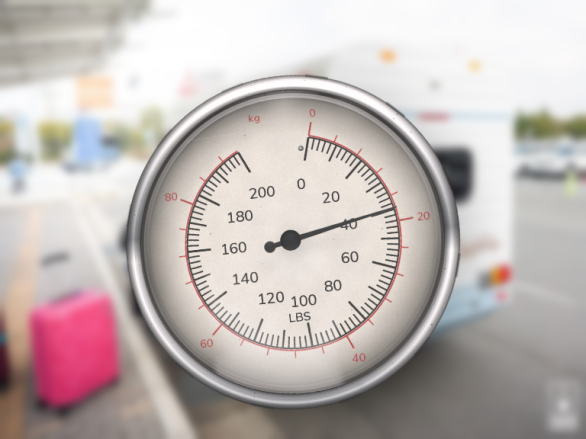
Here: 40 lb
